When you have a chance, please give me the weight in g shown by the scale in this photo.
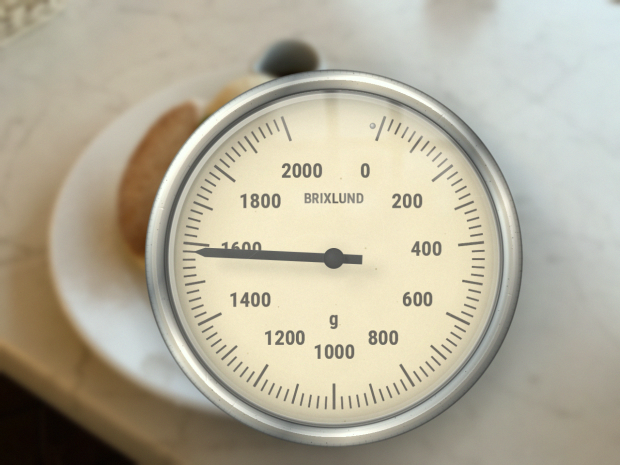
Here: 1580 g
